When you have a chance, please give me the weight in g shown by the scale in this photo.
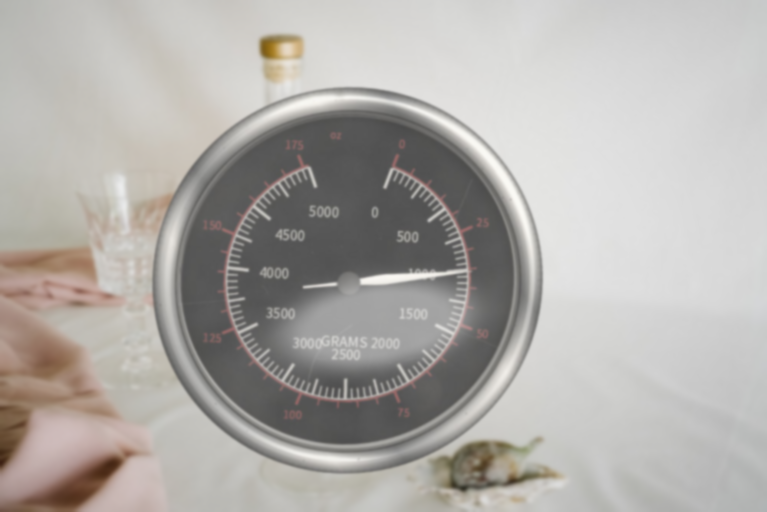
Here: 1000 g
